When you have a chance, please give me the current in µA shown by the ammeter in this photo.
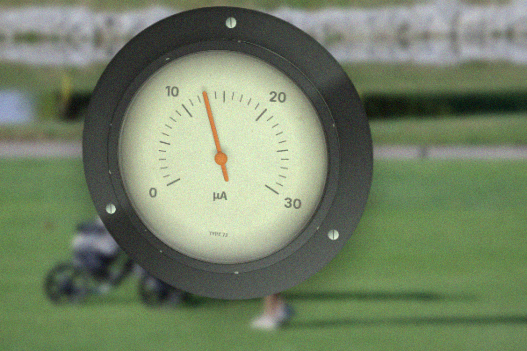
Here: 13 µA
